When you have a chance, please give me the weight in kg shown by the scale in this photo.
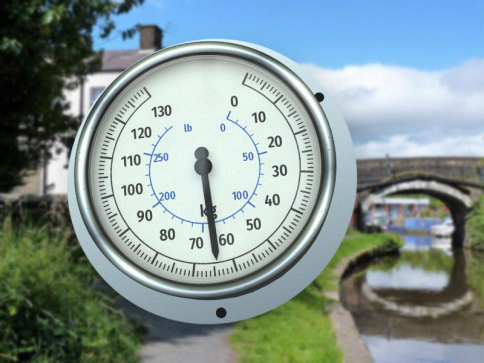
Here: 64 kg
